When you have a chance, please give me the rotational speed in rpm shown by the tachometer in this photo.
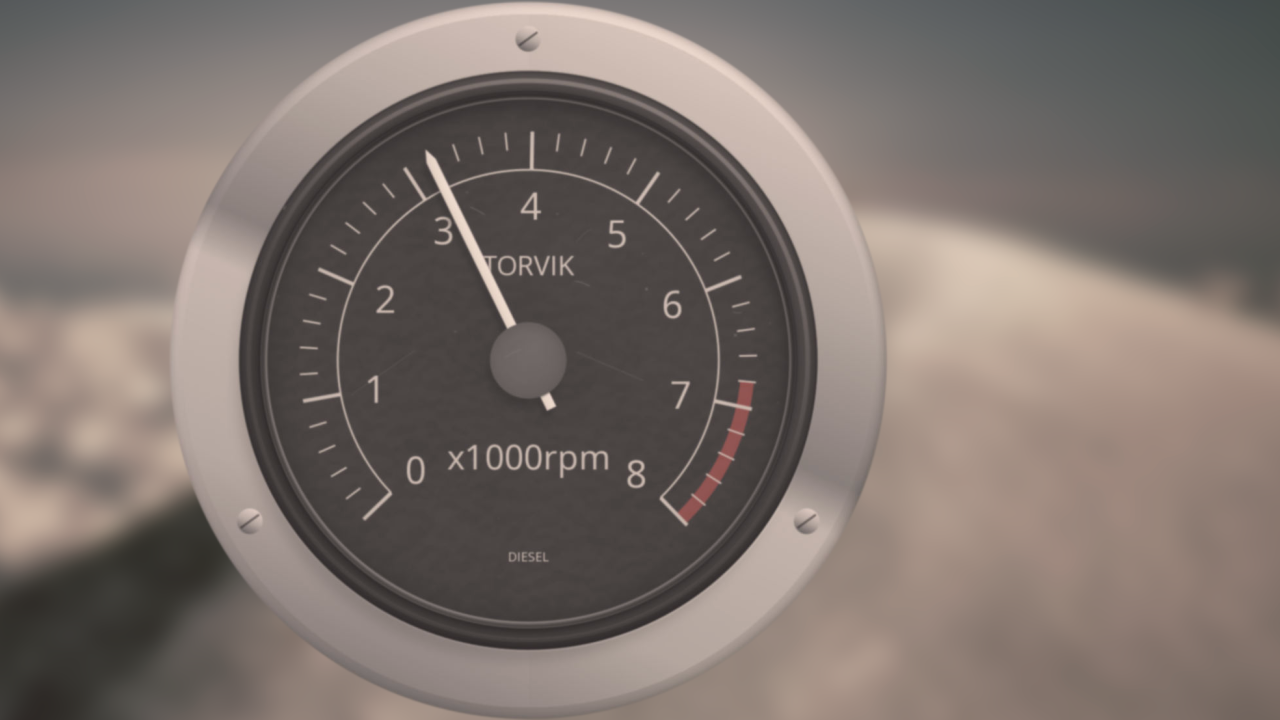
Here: 3200 rpm
